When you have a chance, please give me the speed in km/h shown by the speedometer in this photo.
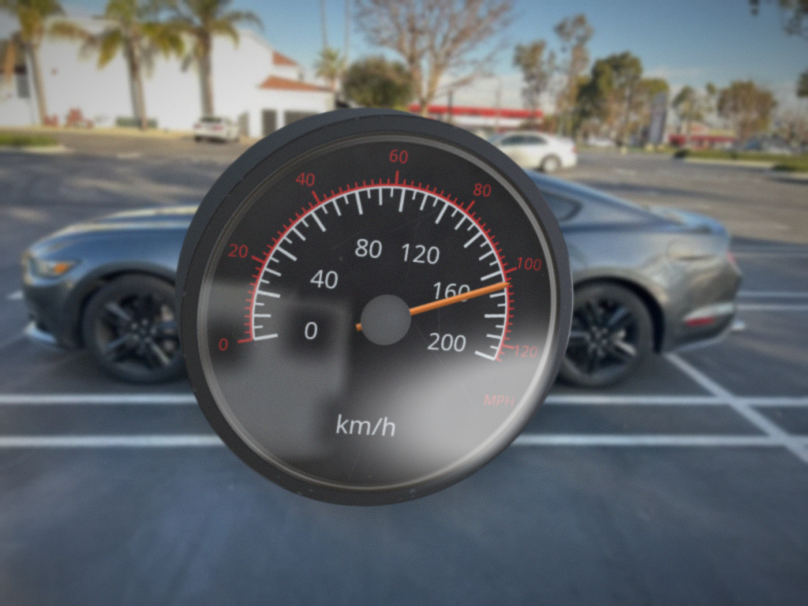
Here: 165 km/h
